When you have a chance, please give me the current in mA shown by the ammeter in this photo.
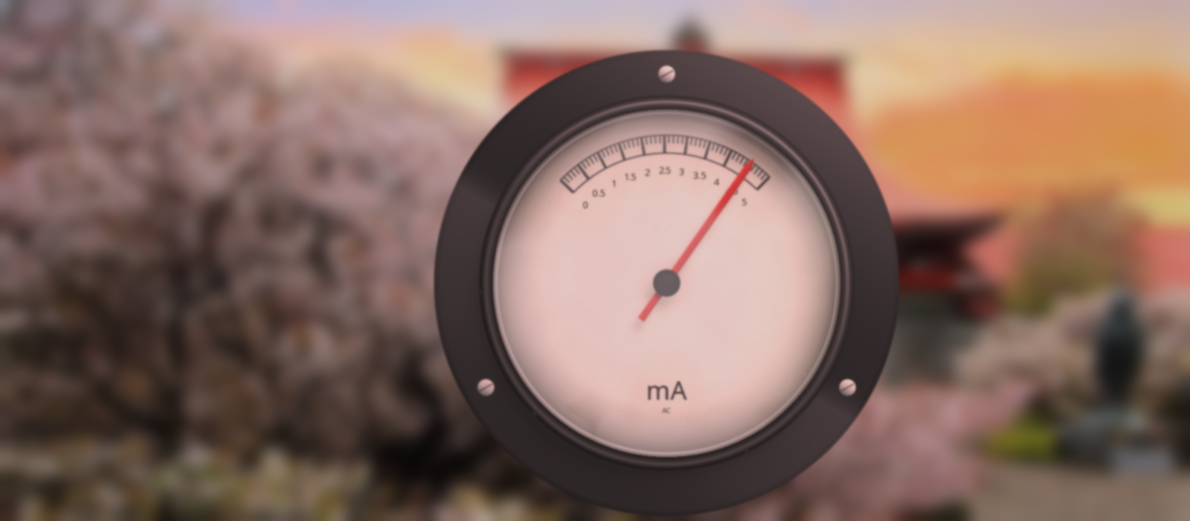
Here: 4.5 mA
